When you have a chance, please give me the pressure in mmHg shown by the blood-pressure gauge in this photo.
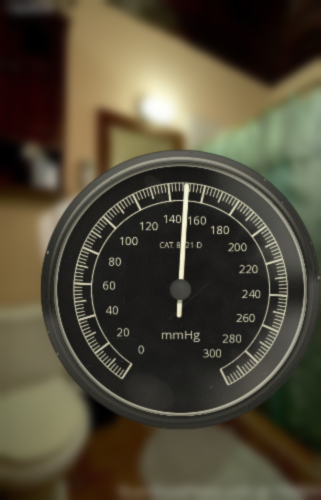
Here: 150 mmHg
